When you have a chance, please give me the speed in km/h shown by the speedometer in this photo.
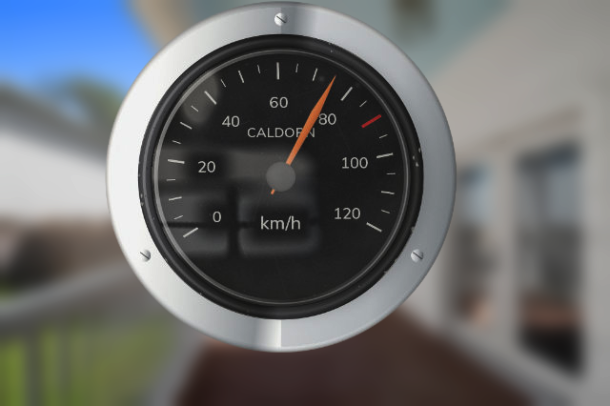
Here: 75 km/h
